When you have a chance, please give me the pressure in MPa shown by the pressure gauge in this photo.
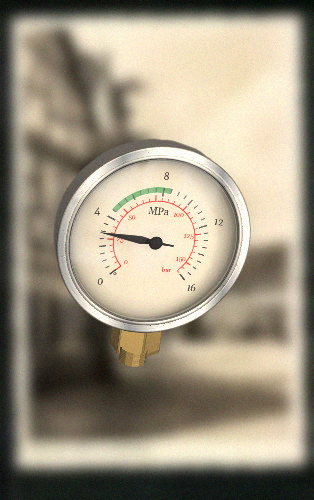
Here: 3 MPa
